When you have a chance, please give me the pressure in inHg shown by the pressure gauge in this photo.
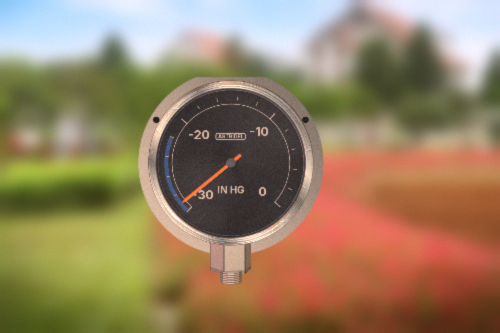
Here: -29 inHg
